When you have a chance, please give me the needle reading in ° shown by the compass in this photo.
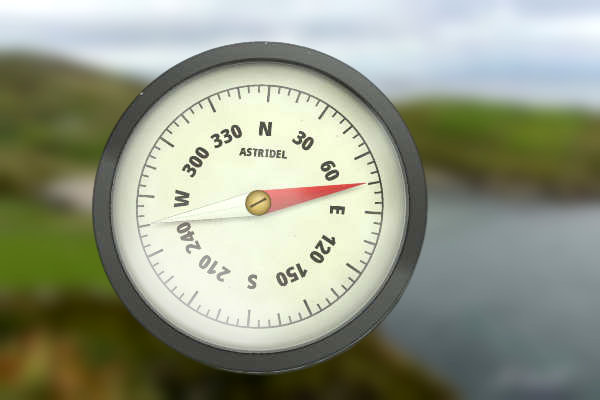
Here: 75 °
